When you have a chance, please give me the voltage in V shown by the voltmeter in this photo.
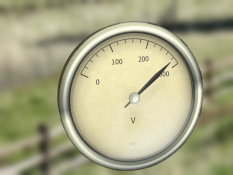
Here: 280 V
